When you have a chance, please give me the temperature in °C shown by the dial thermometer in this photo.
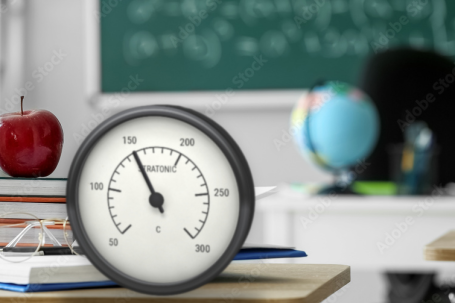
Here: 150 °C
